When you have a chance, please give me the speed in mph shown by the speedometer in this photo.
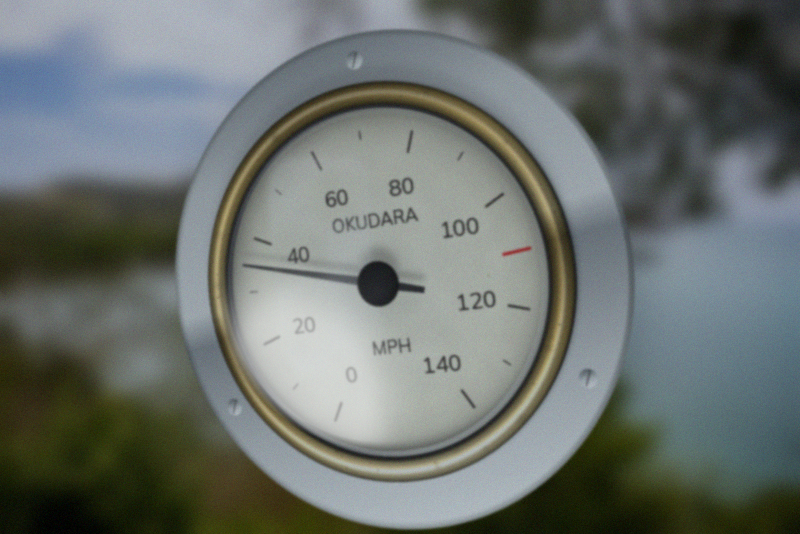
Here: 35 mph
